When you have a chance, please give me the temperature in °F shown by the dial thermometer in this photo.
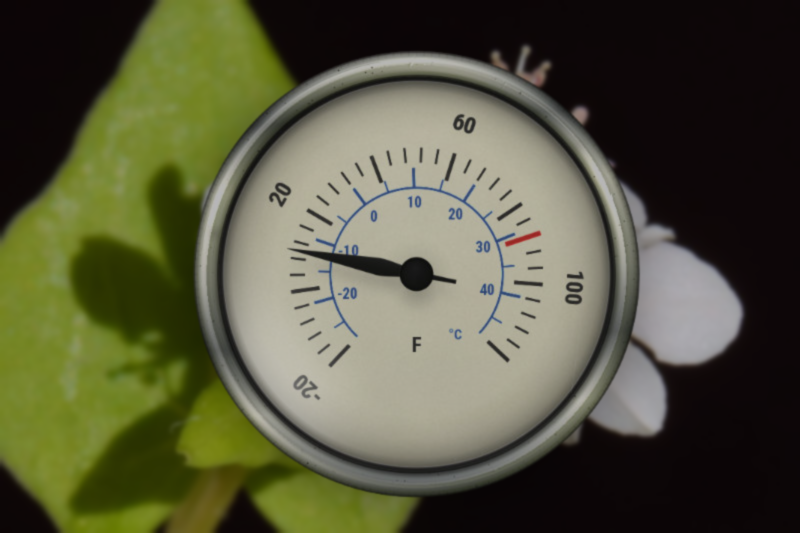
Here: 10 °F
